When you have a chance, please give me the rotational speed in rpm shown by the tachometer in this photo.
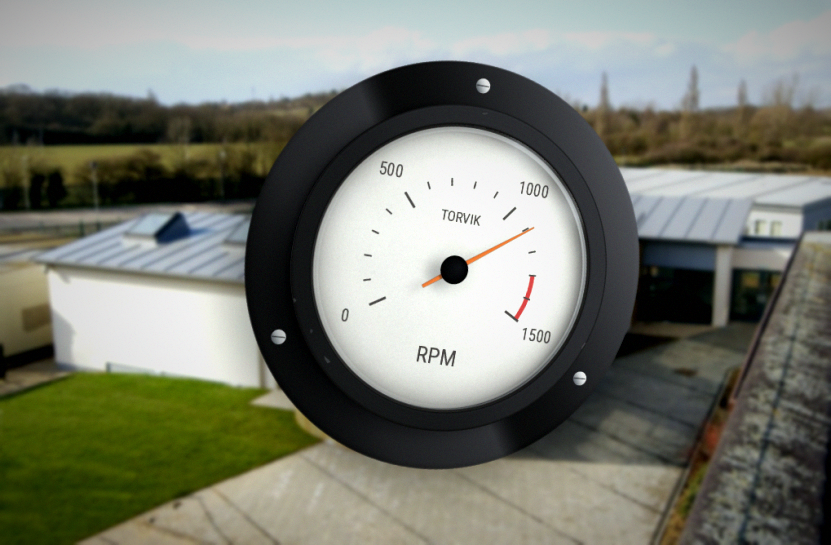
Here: 1100 rpm
